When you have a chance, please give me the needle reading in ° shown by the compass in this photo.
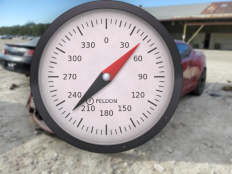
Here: 45 °
